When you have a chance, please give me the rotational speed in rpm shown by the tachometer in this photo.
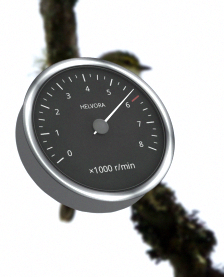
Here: 5750 rpm
